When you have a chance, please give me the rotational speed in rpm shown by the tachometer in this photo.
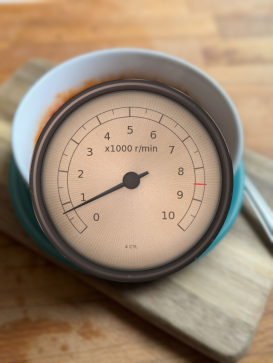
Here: 750 rpm
